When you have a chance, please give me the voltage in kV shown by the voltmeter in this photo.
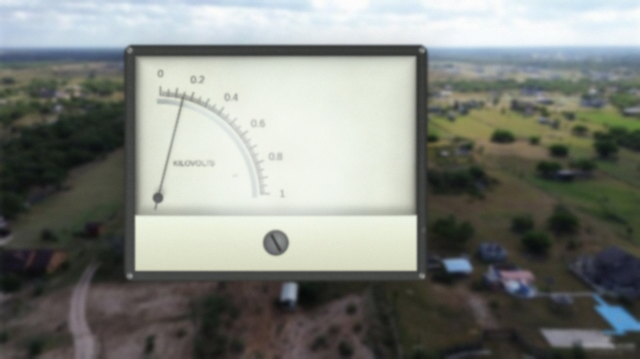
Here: 0.15 kV
